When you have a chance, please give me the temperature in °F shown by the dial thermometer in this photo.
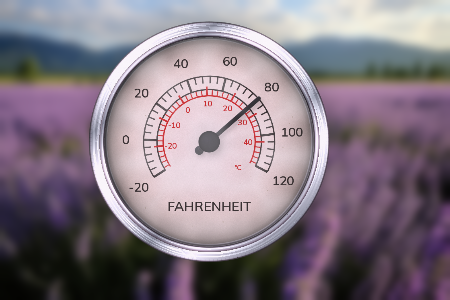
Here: 80 °F
